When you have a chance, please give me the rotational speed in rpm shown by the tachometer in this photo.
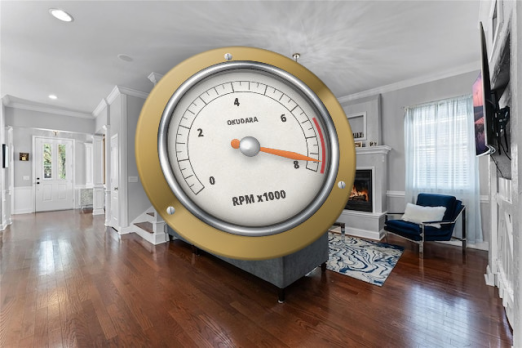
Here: 7750 rpm
